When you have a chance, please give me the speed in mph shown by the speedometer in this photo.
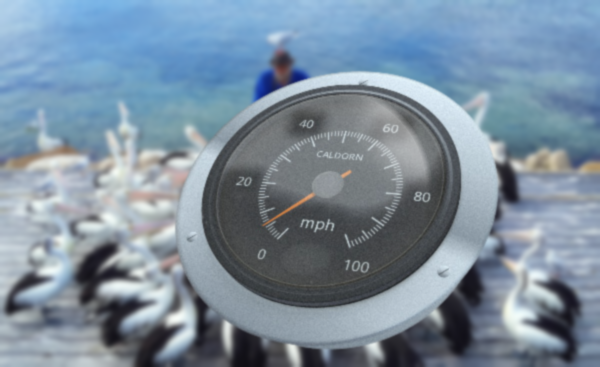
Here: 5 mph
